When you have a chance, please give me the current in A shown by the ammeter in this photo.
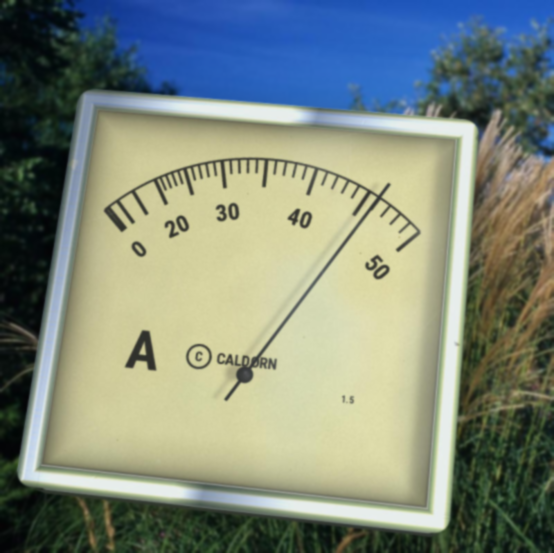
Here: 46 A
